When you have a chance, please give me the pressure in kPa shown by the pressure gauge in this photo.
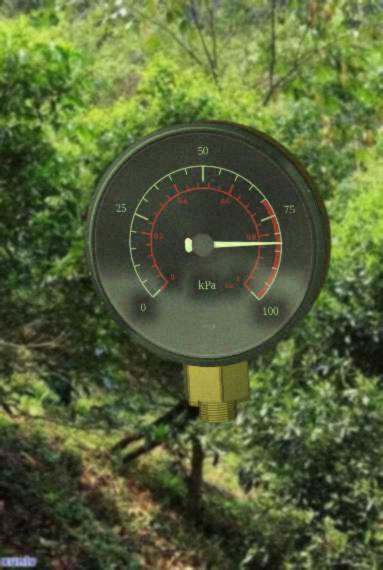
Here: 82.5 kPa
